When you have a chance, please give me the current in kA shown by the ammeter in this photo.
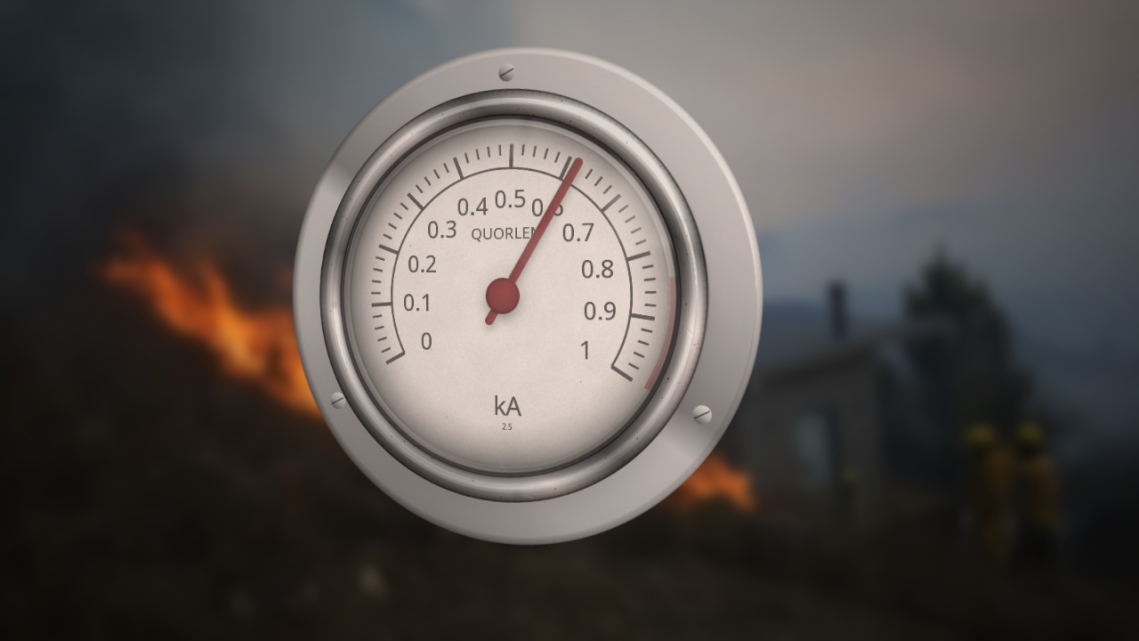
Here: 0.62 kA
